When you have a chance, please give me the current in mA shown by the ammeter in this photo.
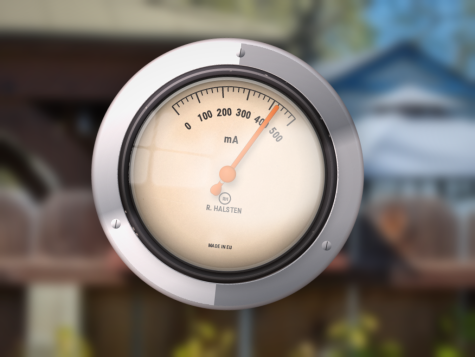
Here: 420 mA
